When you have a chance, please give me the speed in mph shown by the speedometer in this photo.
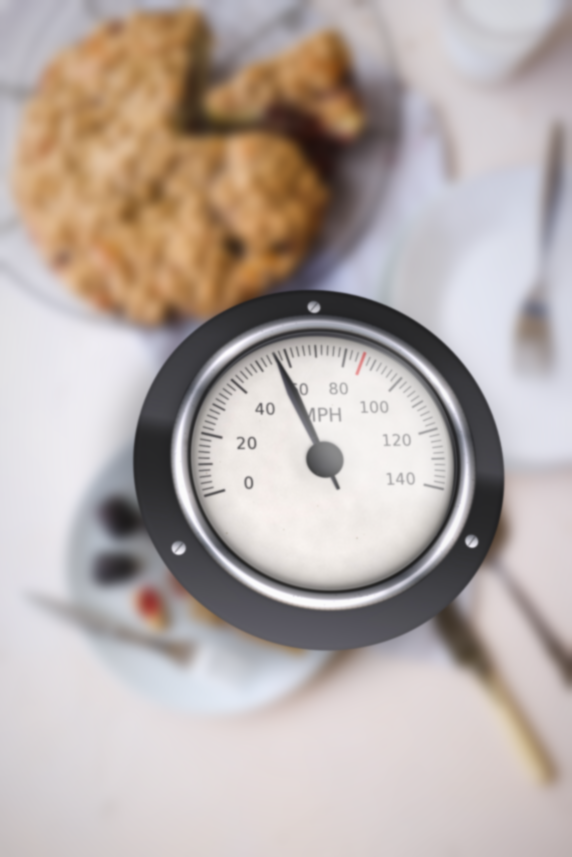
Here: 56 mph
